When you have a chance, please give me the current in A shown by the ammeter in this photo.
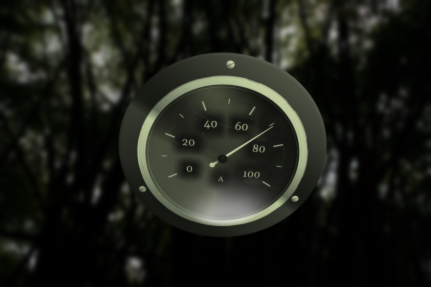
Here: 70 A
